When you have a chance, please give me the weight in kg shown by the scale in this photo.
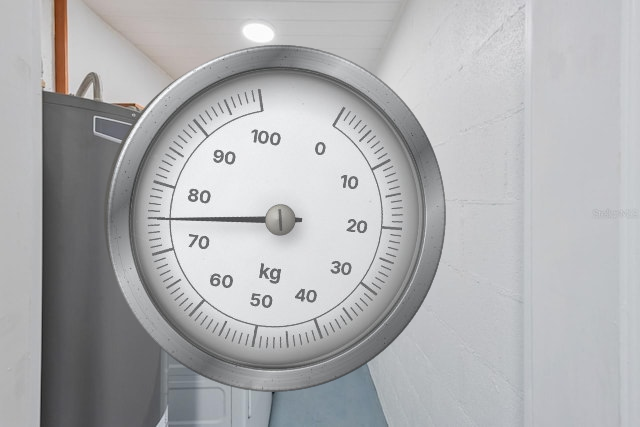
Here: 75 kg
